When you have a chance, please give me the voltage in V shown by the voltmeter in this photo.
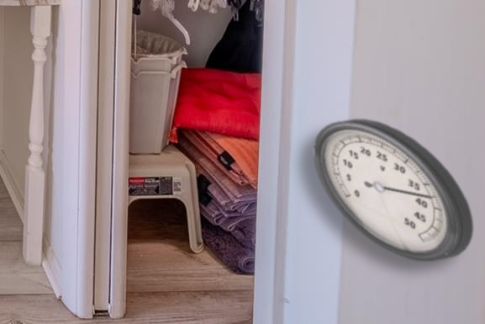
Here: 37.5 V
